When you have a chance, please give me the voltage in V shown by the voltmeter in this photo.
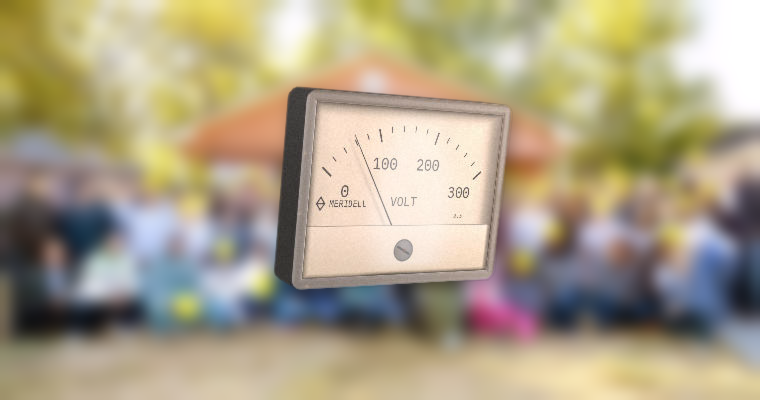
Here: 60 V
